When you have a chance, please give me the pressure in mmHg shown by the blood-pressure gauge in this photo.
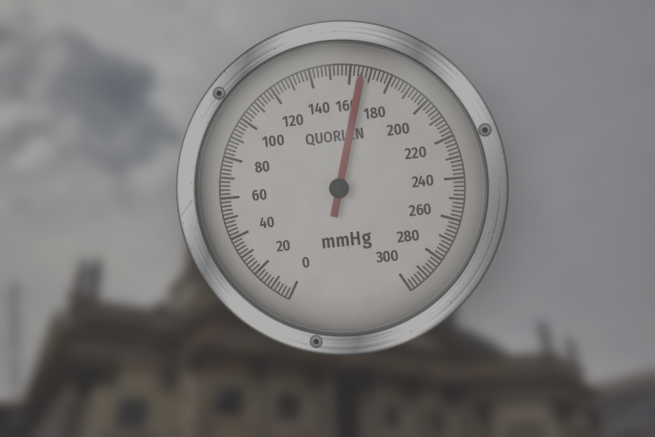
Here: 166 mmHg
